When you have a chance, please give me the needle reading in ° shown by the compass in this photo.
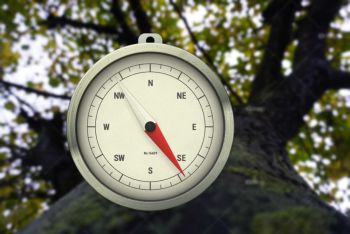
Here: 145 °
